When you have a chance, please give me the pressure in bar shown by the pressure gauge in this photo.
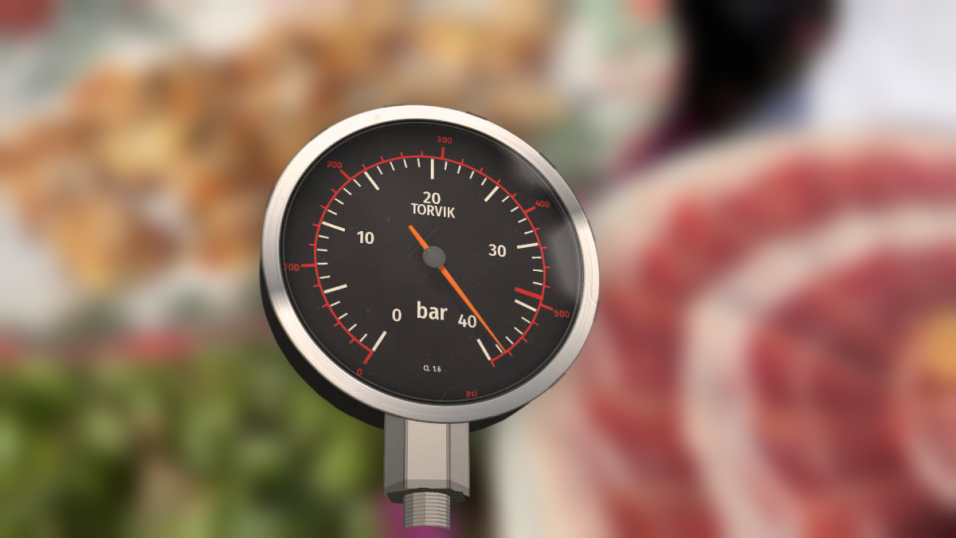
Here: 39 bar
